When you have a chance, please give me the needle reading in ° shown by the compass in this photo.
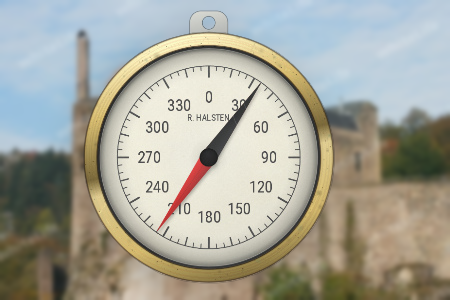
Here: 215 °
